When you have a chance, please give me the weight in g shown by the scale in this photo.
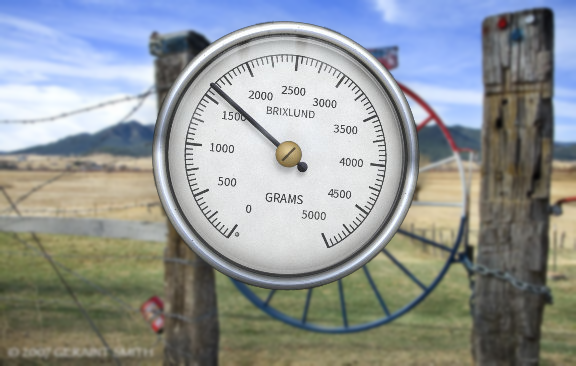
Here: 1600 g
